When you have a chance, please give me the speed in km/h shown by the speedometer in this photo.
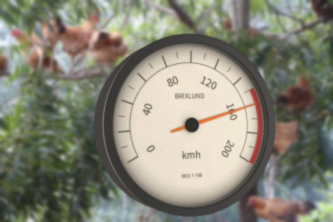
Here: 160 km/h
